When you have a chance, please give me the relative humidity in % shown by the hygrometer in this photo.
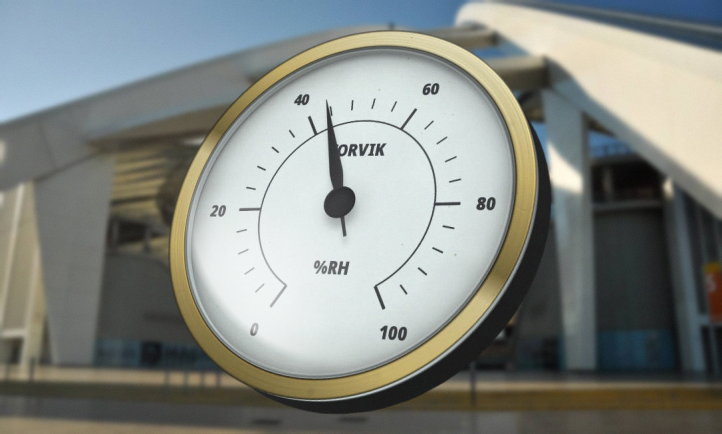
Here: 44 %
